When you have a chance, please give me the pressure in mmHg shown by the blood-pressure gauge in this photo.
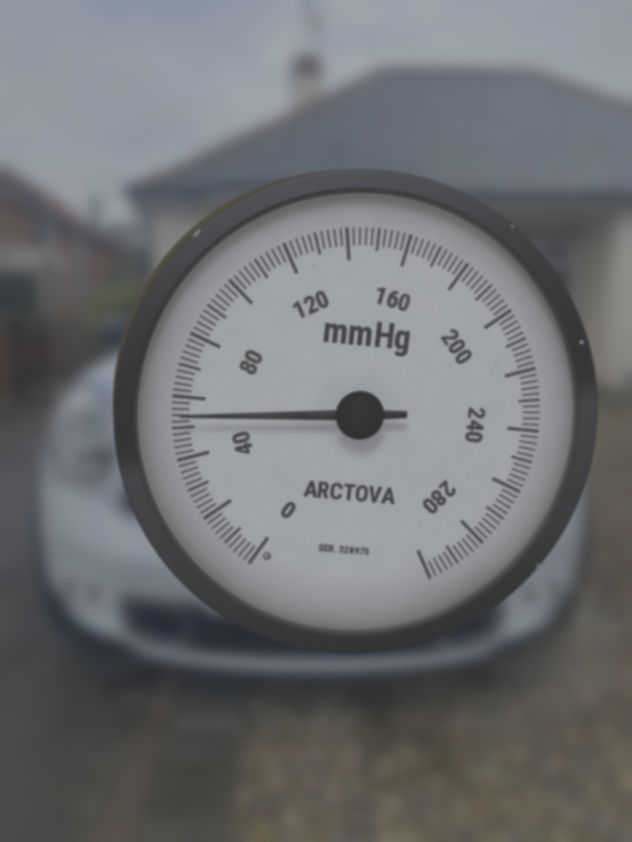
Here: 54 mmHg
